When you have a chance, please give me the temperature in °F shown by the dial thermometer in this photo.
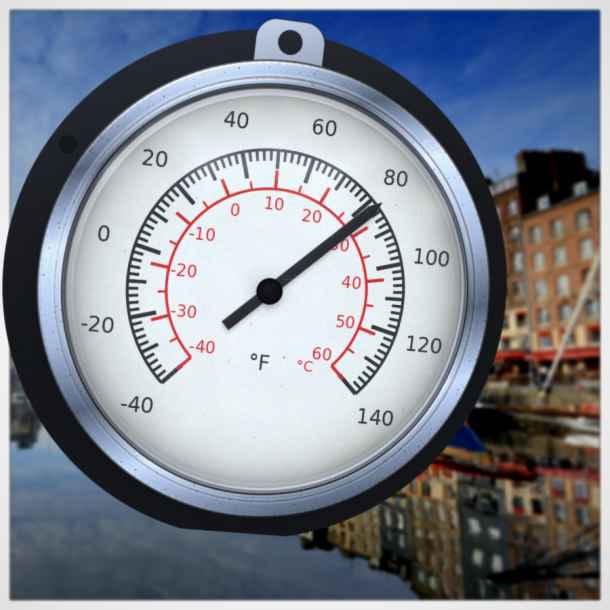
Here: 82 °F
